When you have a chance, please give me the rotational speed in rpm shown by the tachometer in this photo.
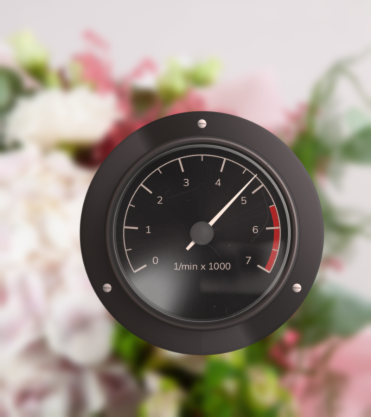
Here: 4750 rpm
